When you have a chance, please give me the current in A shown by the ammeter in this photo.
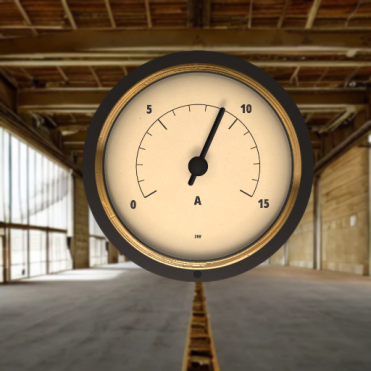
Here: 9 A
